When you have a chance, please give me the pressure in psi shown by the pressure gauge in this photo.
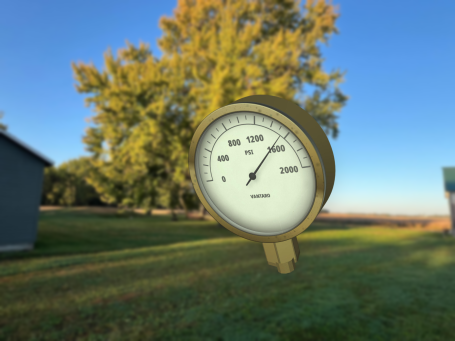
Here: 1550 psi
